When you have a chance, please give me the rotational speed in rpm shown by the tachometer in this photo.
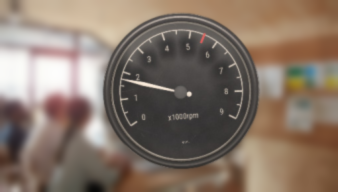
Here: 1750 rpm
